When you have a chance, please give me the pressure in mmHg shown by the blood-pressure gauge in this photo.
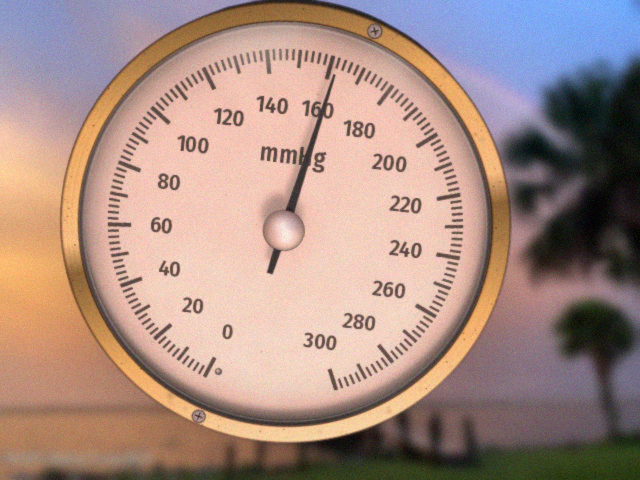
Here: 162 mmHg
